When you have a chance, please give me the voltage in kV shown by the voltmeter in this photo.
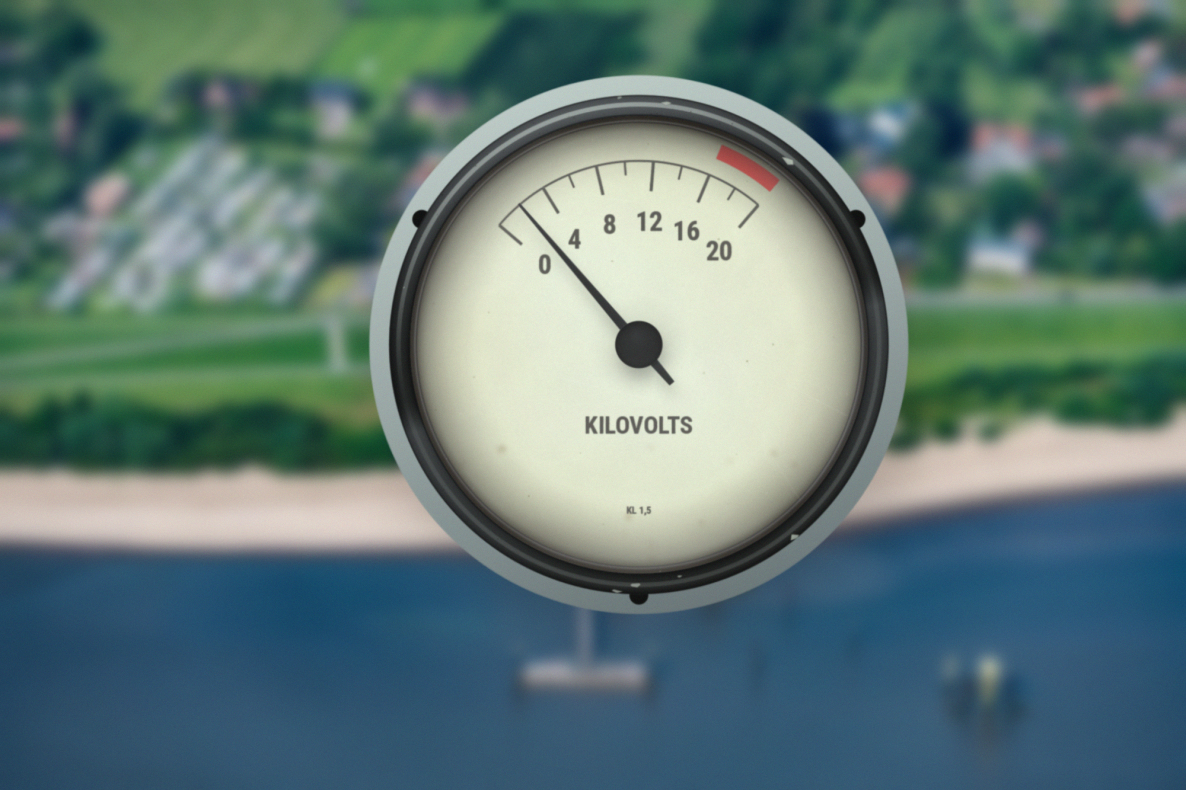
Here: 2 kV
